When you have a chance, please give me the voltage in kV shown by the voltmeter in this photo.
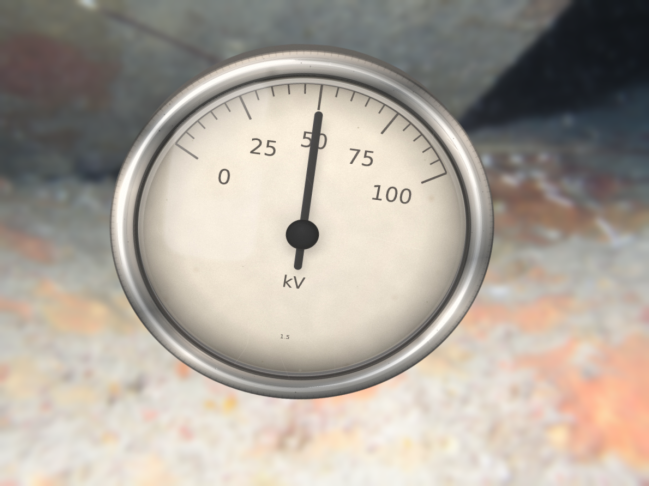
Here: 50 kV
